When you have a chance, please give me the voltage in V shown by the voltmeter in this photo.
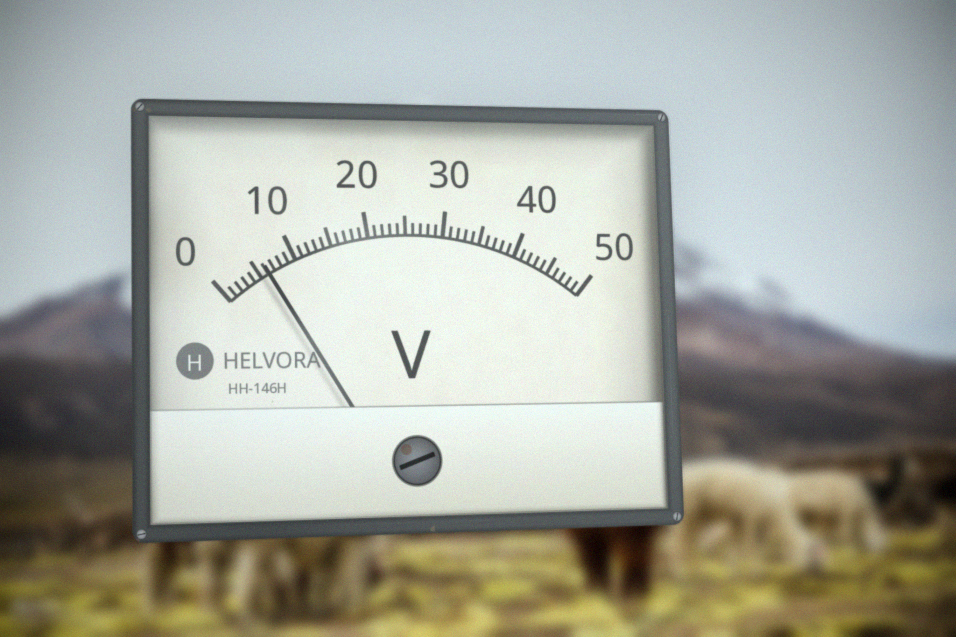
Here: 6 V
